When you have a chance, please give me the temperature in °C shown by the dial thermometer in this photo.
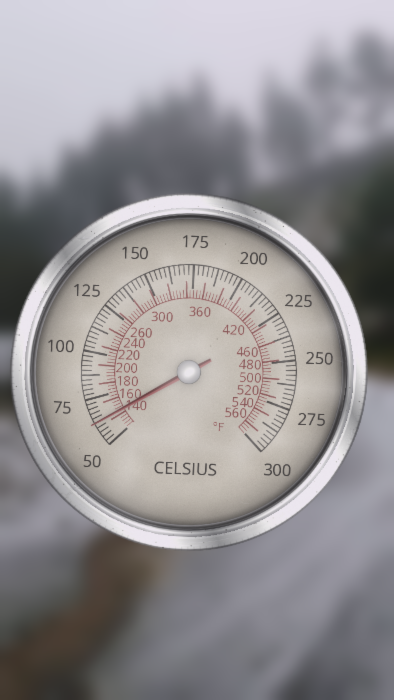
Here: 62.5 °C
